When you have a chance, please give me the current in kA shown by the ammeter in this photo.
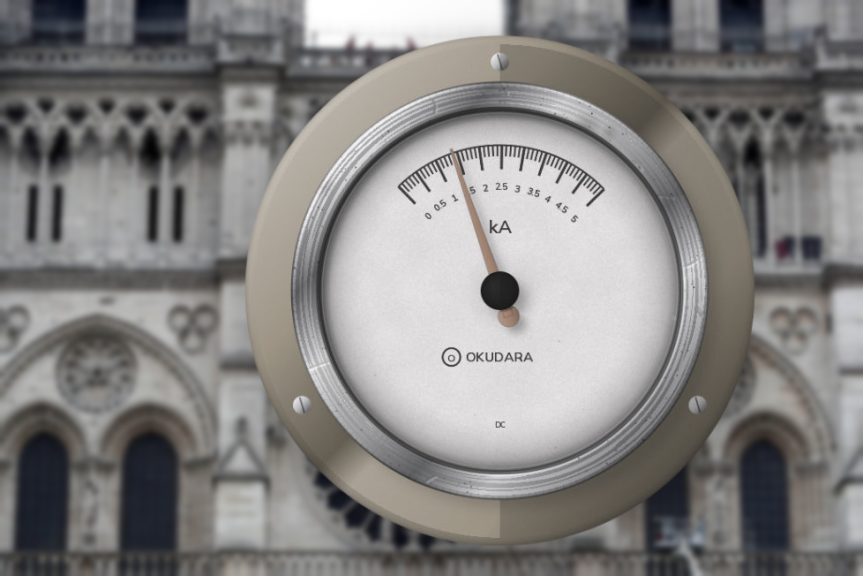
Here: 1.4 kA
